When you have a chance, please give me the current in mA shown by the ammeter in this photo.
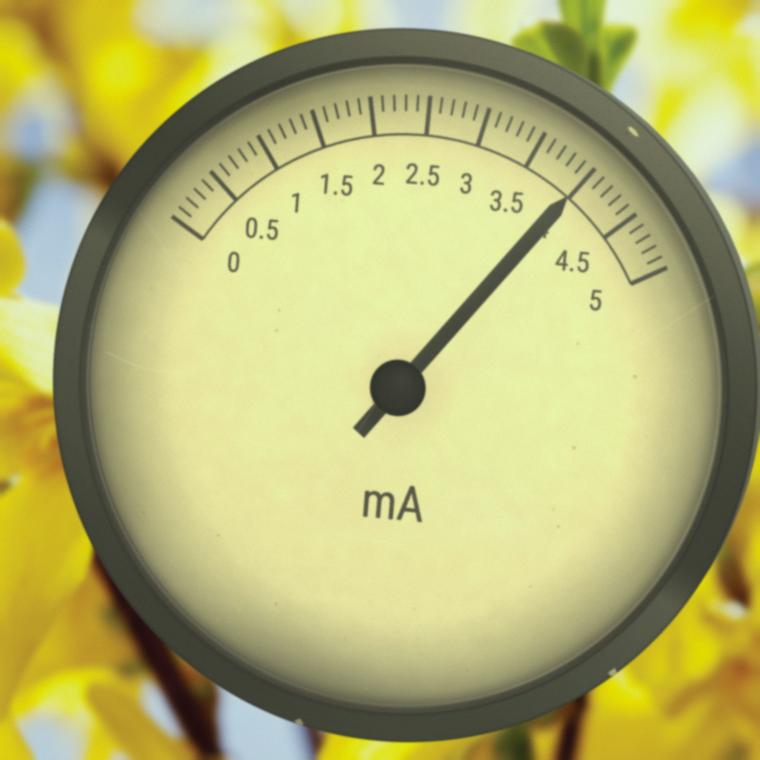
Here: 4 mA
